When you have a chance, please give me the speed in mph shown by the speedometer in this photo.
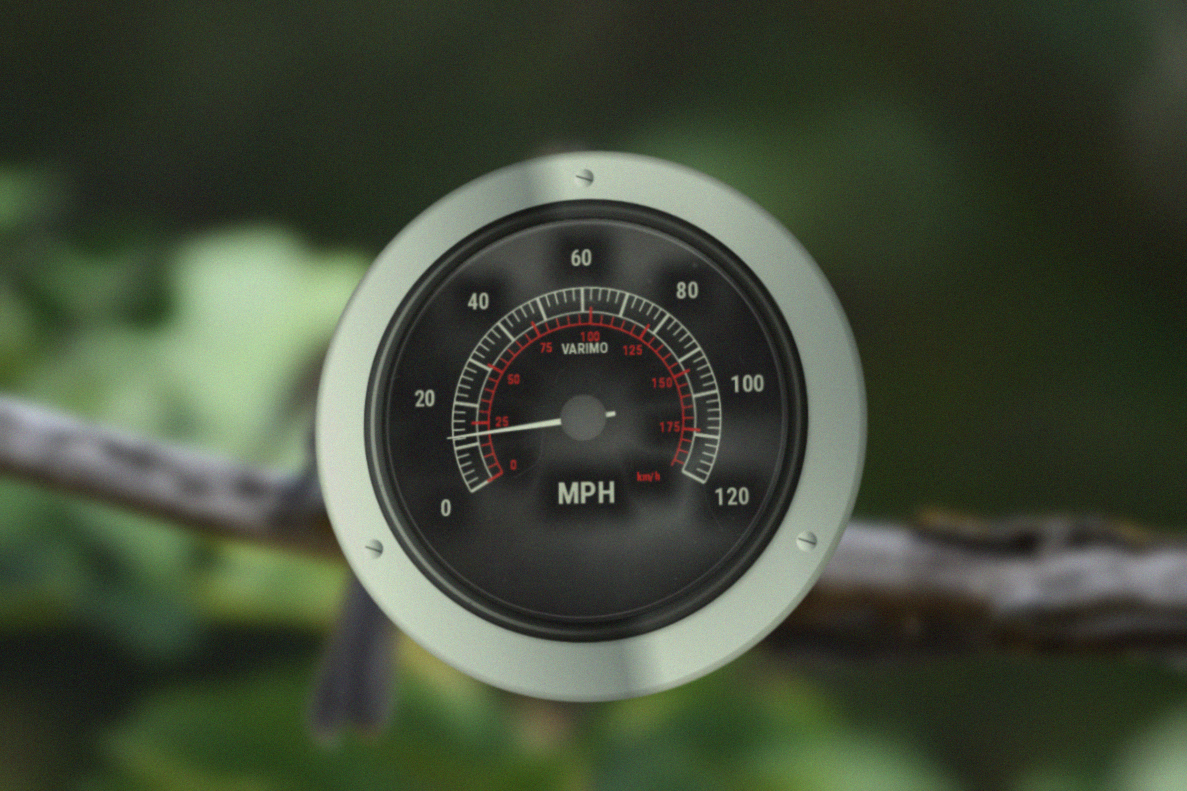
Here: 12 mph
